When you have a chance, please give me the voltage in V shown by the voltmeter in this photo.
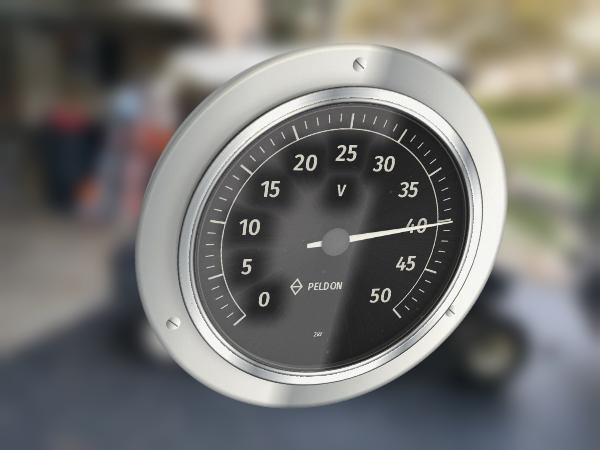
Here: 40 V
